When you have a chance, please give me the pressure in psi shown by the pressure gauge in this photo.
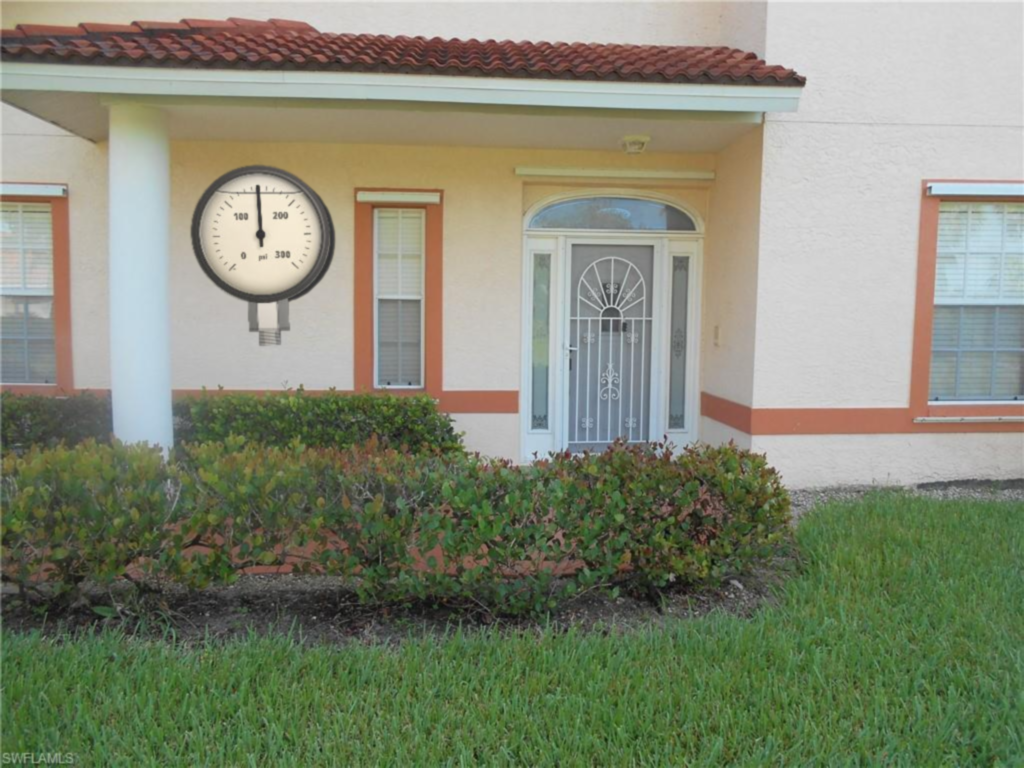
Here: 150 psi
